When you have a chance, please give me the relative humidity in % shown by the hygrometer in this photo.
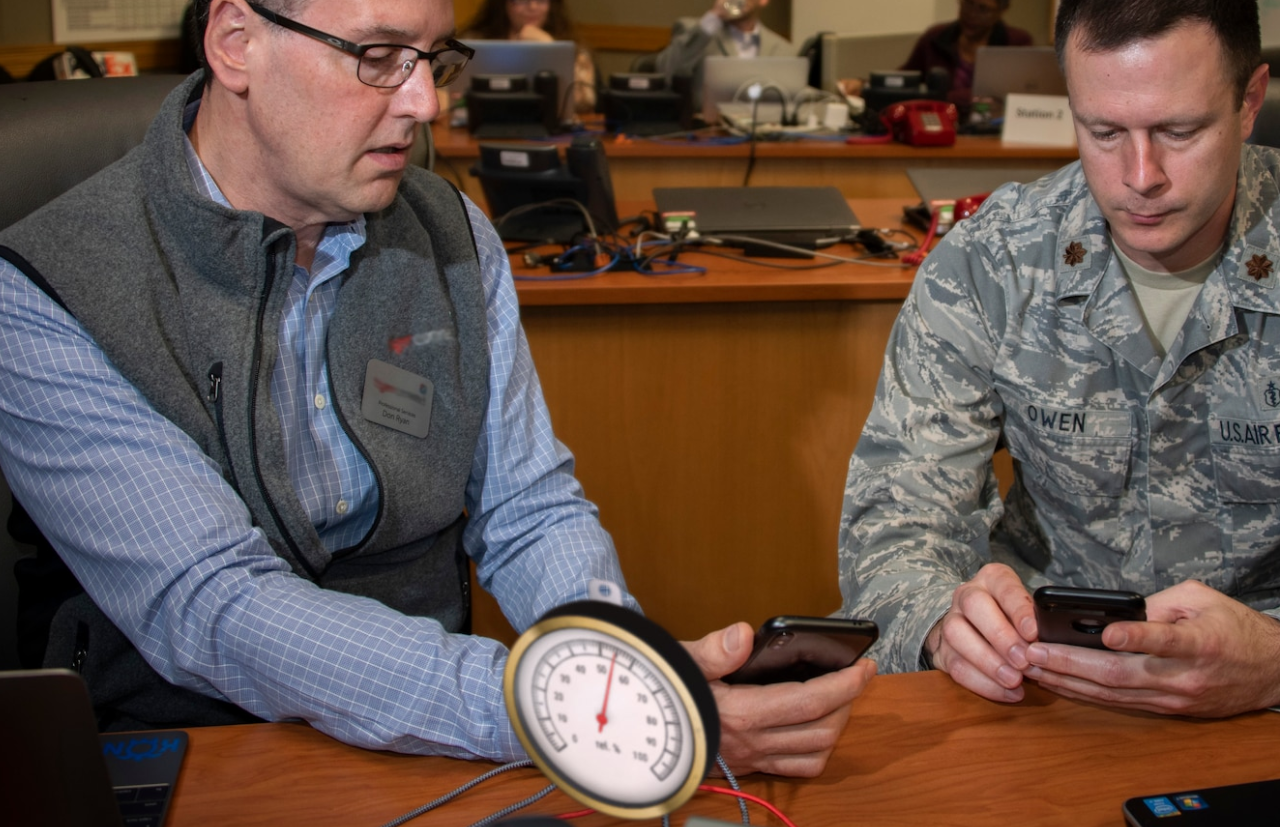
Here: 55 %
